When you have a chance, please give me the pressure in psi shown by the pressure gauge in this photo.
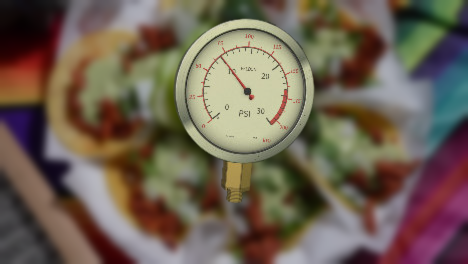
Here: 10 psi
